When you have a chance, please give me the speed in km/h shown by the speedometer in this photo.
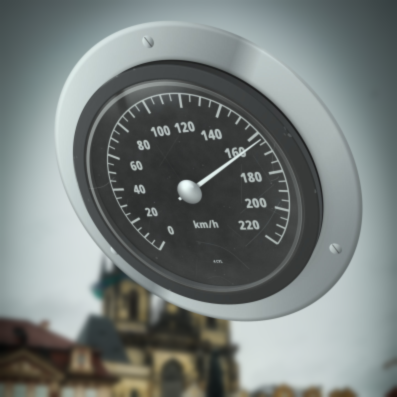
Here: 162.5 km/h
